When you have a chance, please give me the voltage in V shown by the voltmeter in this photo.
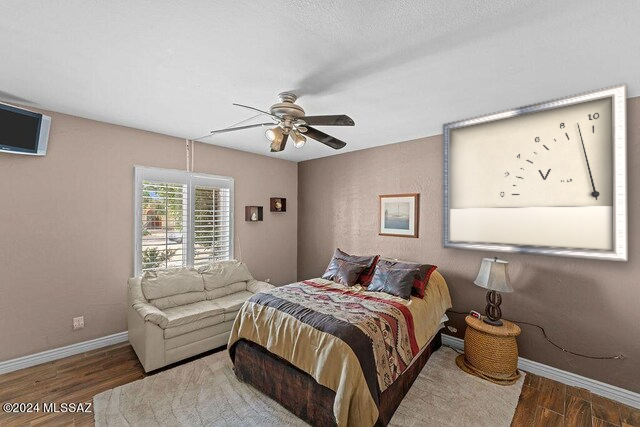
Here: 9 V
